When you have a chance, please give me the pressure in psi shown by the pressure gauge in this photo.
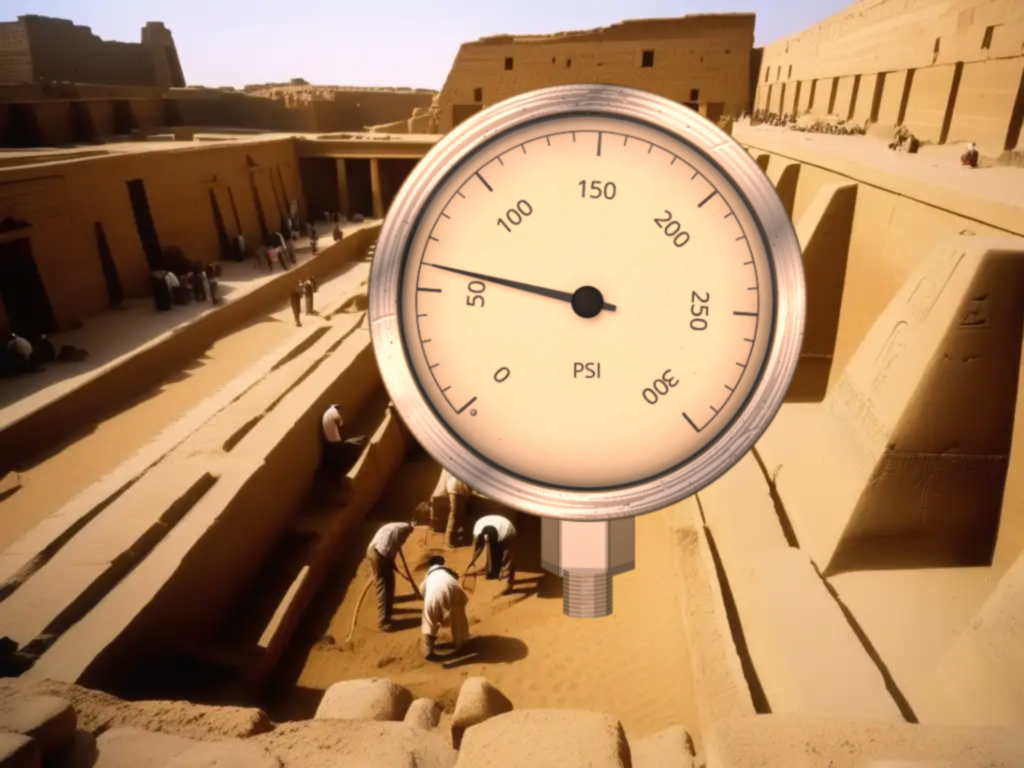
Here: 60 psi
